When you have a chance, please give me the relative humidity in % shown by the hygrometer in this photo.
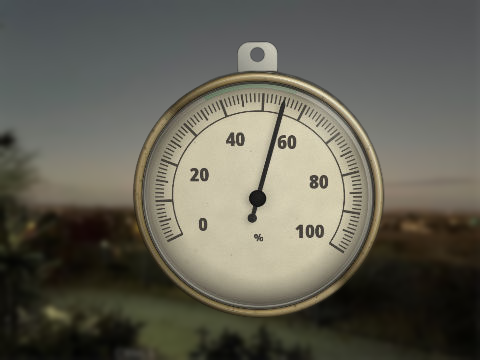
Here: 55 %
